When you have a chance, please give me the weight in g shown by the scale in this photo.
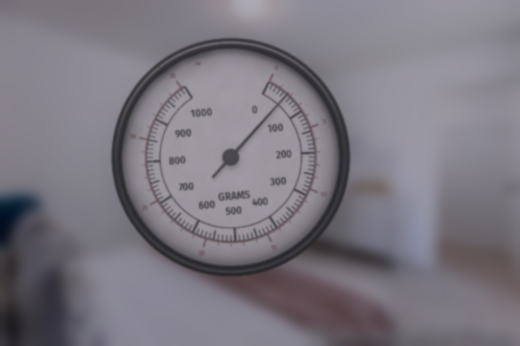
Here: 50 g
